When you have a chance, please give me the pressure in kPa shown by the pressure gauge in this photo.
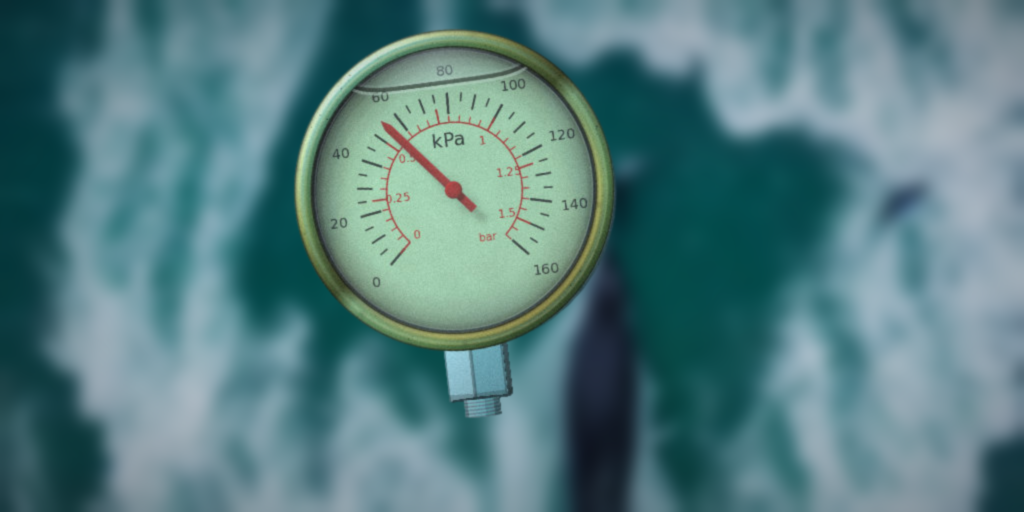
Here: 55 kPa
